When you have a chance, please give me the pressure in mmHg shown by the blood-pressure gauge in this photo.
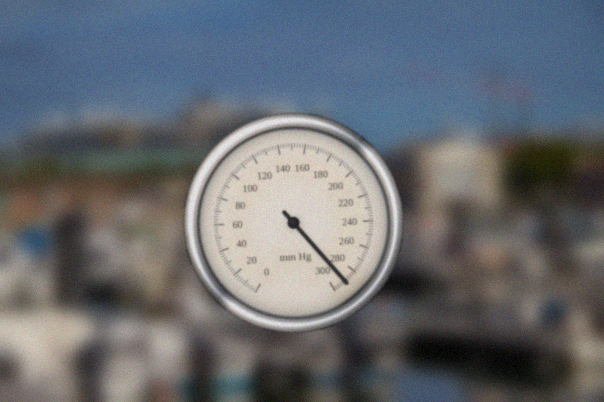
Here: 290 mmHg
